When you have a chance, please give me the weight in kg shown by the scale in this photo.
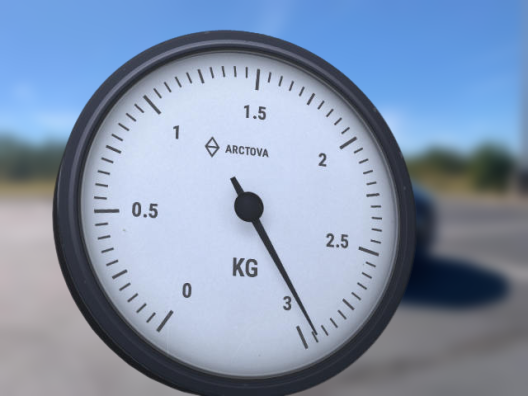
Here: 2.95 kg
